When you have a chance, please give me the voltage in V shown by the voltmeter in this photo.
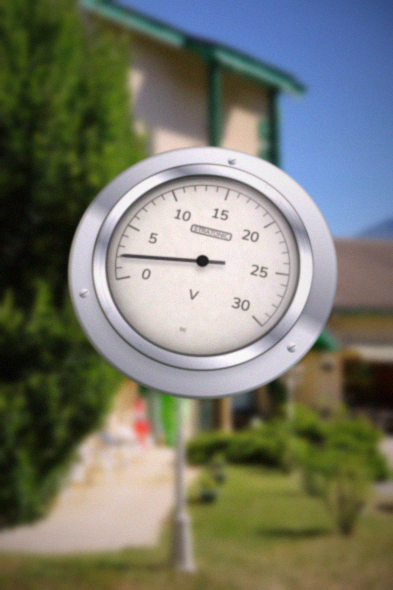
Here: 2 V
